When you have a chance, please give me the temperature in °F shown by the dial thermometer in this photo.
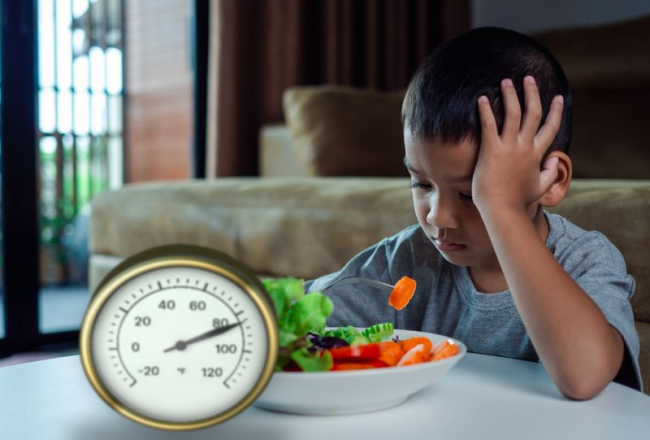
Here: 84 °F
